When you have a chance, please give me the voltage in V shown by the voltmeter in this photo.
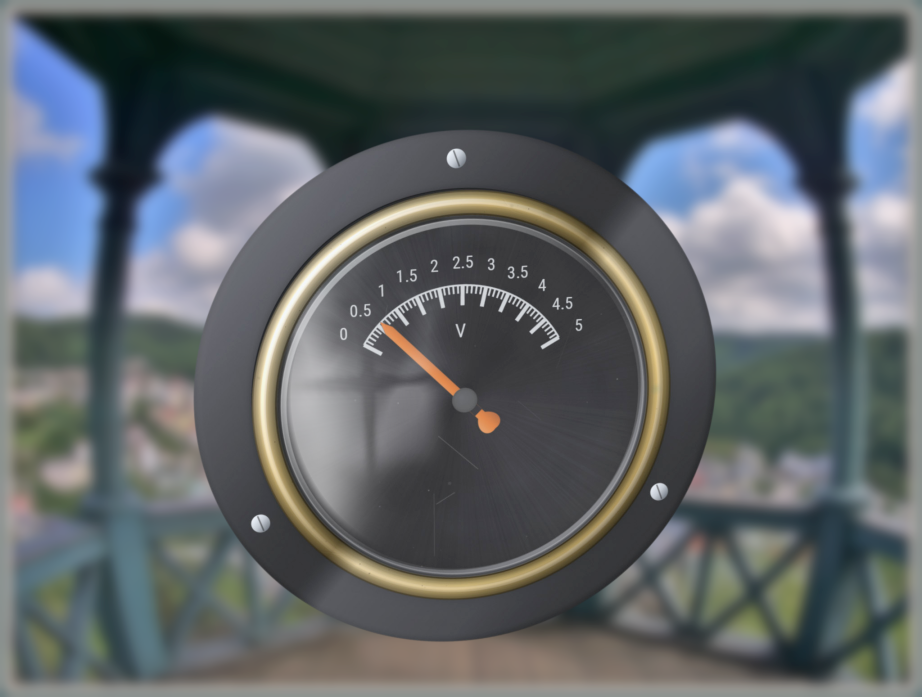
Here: 0.6 V
